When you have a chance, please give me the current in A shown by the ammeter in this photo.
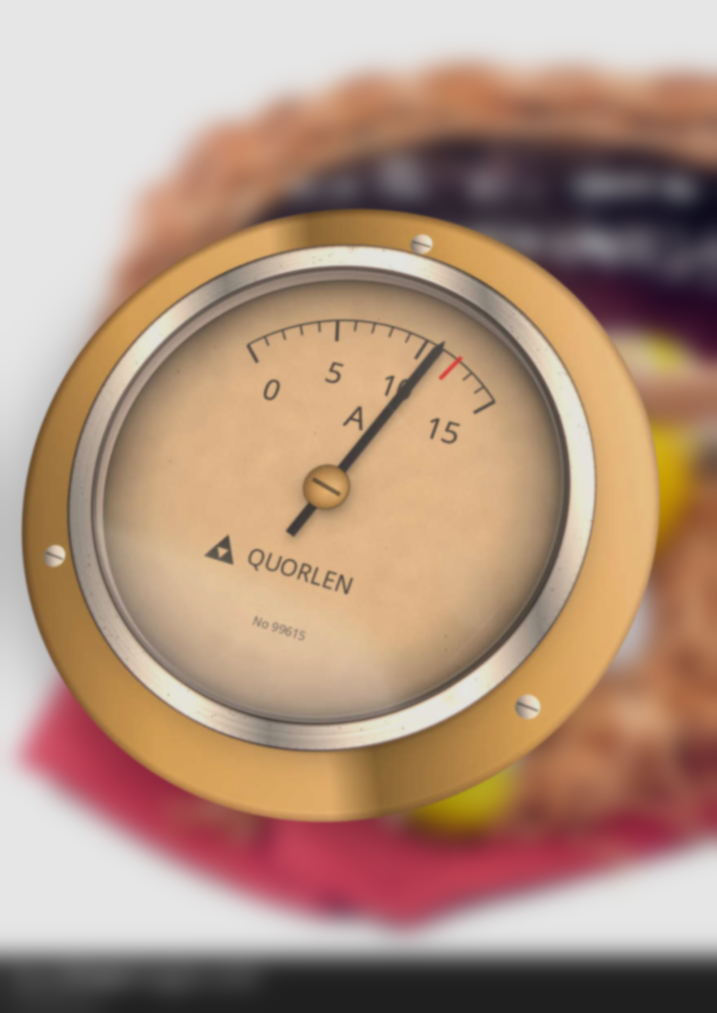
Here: 11 A
